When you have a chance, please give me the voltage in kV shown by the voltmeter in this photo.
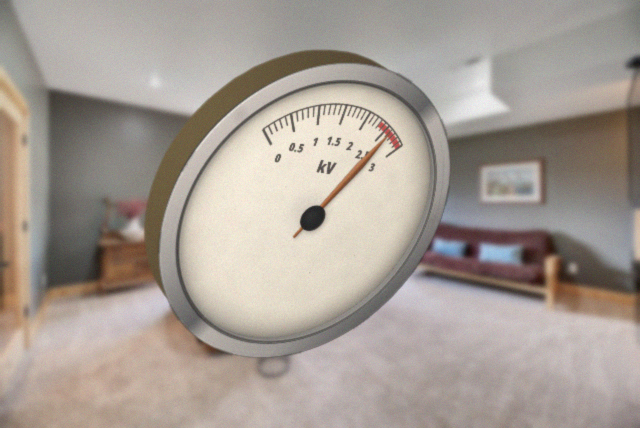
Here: 2.5 kV
